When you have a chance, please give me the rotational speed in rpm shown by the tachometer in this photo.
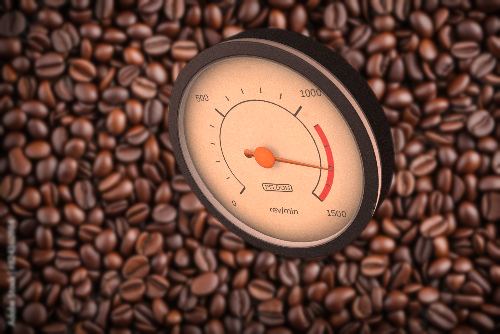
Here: 1300 rpm
